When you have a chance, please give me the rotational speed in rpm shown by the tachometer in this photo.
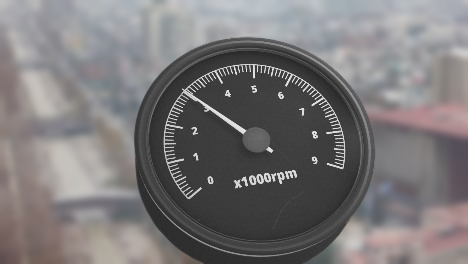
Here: 3000 rpm
